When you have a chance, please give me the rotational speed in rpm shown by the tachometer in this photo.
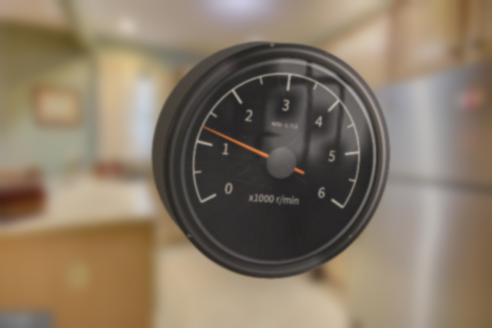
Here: 1250 rpm
